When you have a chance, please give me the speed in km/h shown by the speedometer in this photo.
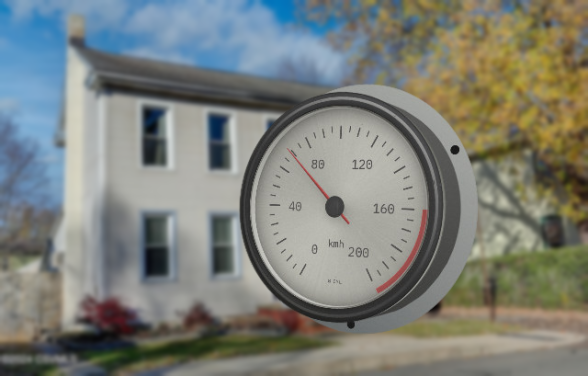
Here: 70 km/h
